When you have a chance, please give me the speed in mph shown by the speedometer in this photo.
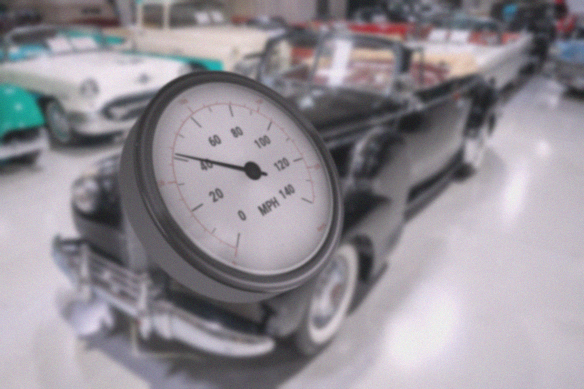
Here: 40 mph
